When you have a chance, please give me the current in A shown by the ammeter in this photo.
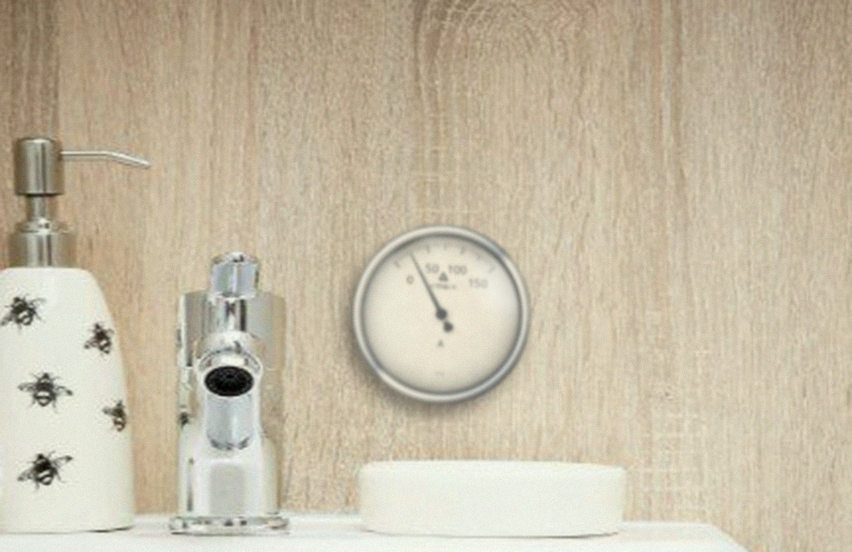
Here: 25 A
